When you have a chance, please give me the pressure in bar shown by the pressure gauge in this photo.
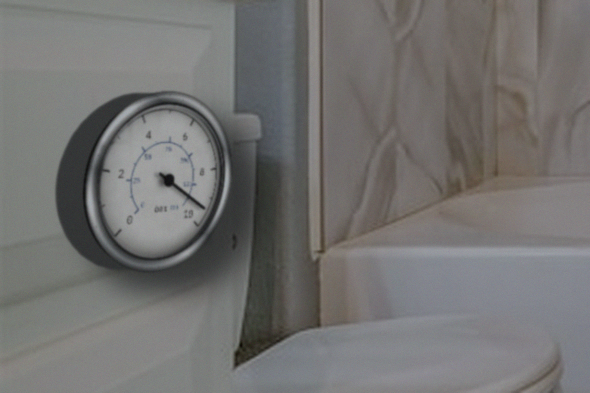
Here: 9.5 bar
